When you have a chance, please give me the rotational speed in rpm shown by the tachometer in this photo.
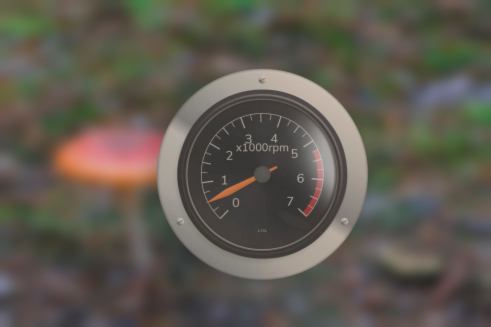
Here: 500 rpm
